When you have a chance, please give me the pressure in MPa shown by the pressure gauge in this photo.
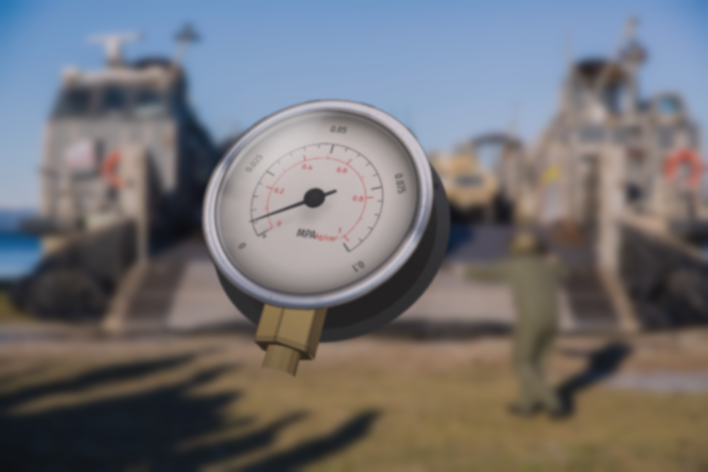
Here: 0.005 MPa
